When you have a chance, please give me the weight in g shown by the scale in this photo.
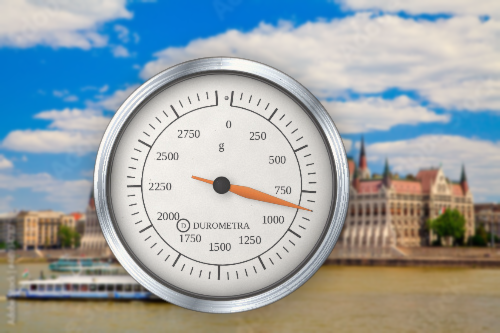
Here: 850 g
